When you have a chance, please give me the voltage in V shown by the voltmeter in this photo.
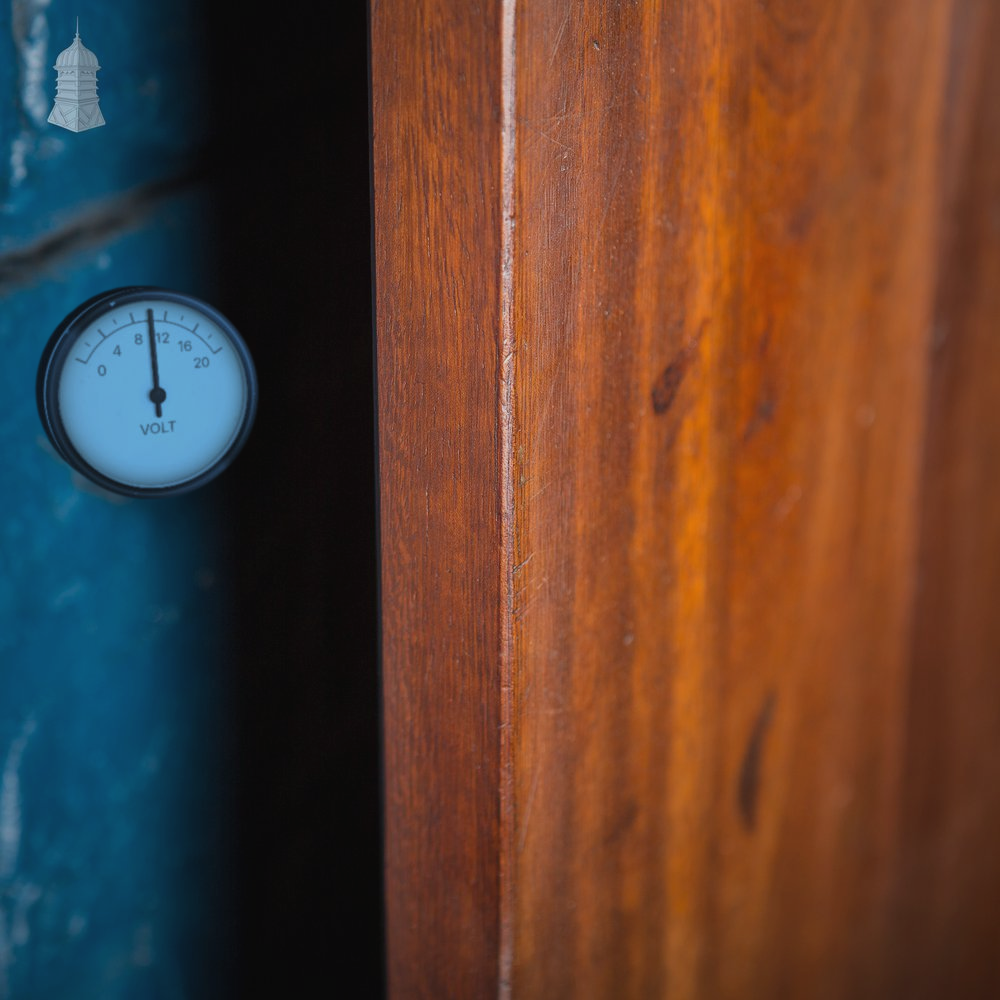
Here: 10 V
